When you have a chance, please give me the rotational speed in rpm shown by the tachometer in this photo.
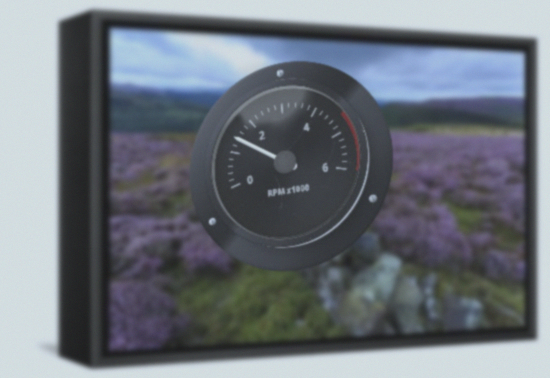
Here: 1400 rpm
